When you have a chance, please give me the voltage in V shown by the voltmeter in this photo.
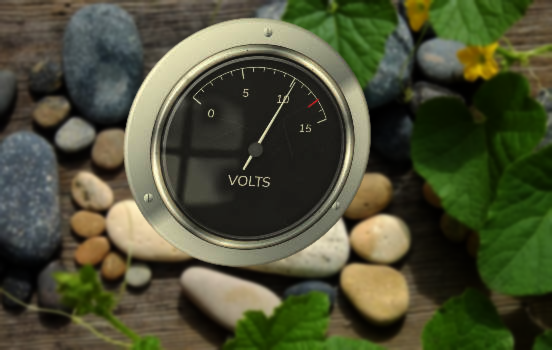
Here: 10 V
